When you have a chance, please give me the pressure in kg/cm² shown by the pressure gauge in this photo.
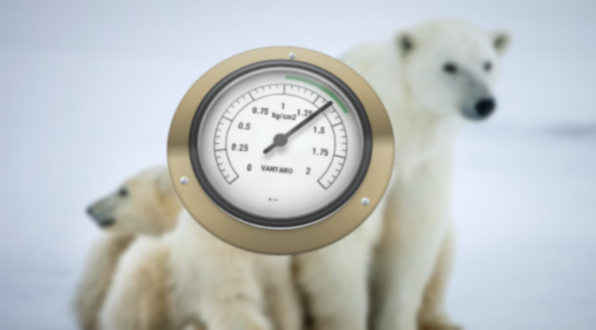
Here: 1.35 kg/cm²
